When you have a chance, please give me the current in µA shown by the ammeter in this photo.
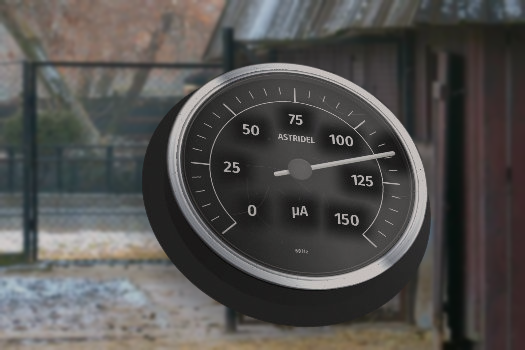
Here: 115 µA
